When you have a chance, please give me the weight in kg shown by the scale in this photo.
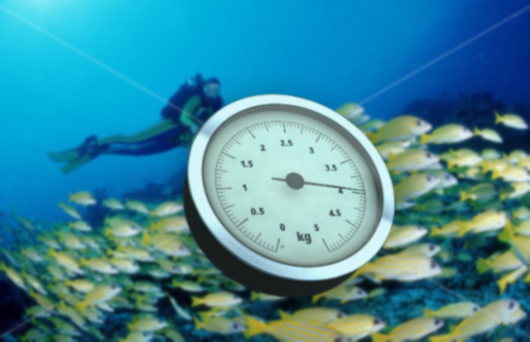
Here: 4 kg
